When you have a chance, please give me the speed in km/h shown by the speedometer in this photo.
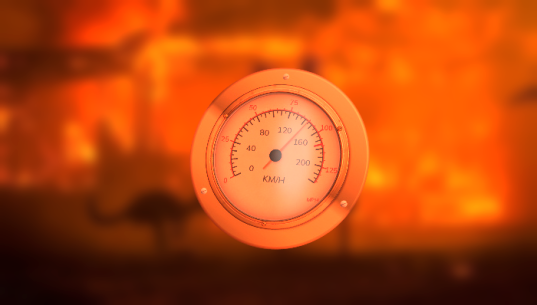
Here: 145 km/h
